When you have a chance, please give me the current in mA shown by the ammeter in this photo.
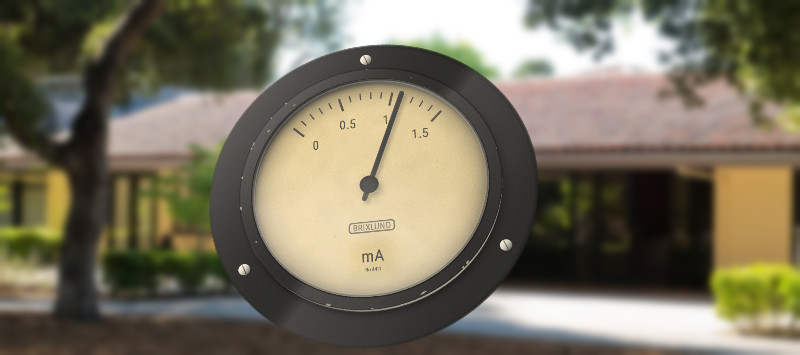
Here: 1.1 mA
